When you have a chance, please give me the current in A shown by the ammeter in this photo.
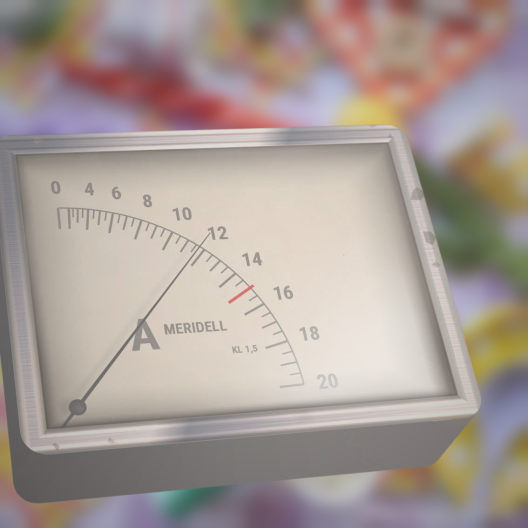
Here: 11.75 A
